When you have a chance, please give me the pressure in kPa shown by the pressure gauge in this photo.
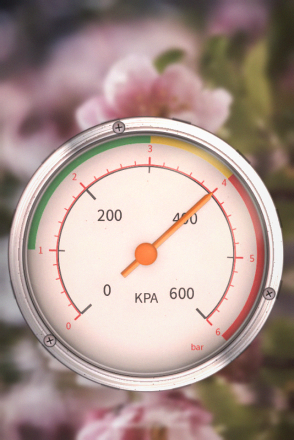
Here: 400 kPa
